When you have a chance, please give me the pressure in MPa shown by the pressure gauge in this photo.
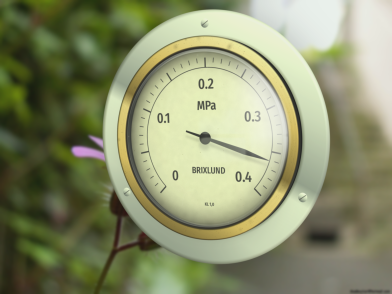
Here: 0.36 MPa
